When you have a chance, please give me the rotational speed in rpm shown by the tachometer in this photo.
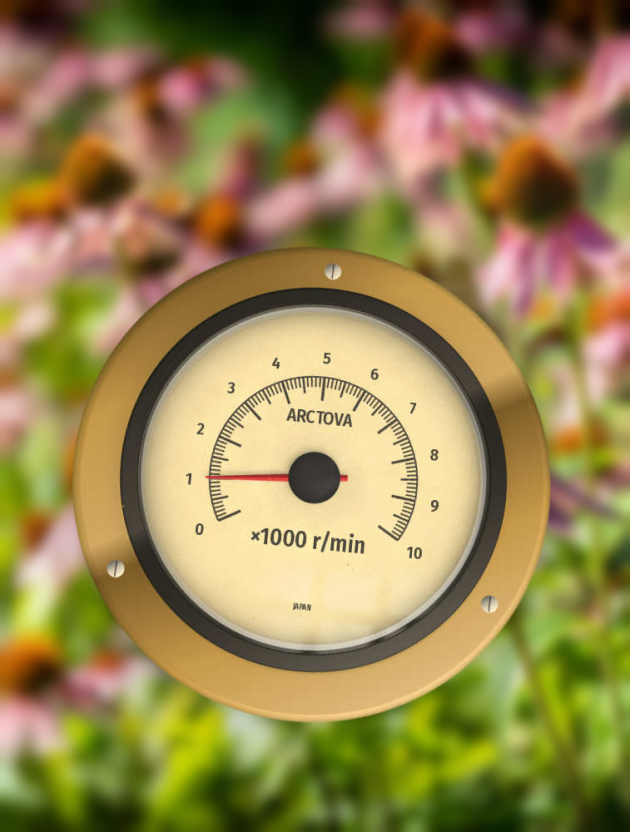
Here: 1000 rpm
